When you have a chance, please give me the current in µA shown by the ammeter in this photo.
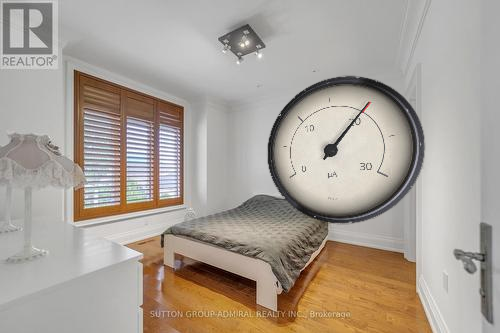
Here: 20 µA
